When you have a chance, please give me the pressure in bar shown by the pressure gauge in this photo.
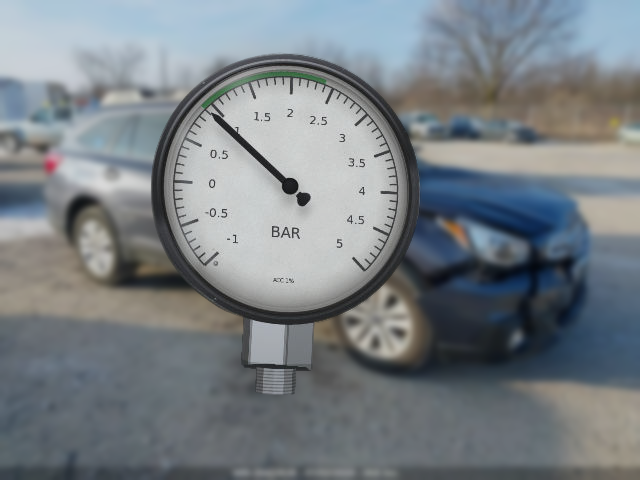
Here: 0.9 bar
